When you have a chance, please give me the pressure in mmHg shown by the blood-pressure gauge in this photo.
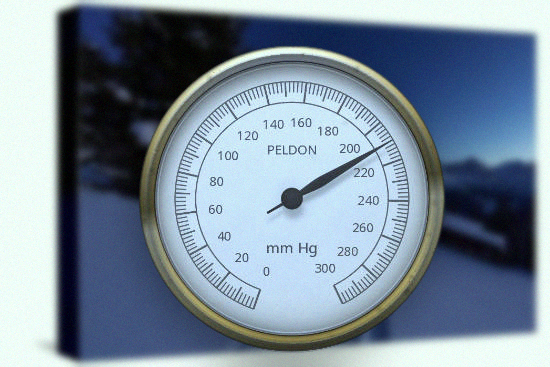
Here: 210 mmHg
